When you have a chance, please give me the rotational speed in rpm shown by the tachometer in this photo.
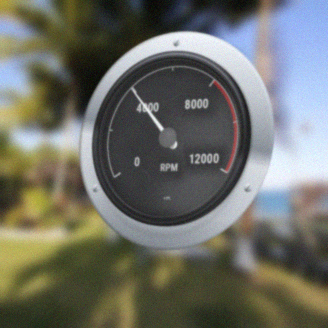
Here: 4000 rpm
